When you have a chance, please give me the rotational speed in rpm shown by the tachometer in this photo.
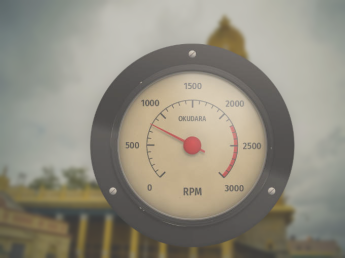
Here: 800 rpm
